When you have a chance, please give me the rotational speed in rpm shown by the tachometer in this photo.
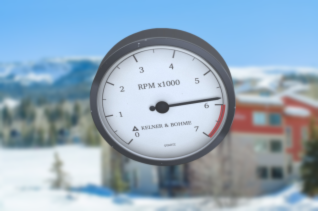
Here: 5750 rpm
